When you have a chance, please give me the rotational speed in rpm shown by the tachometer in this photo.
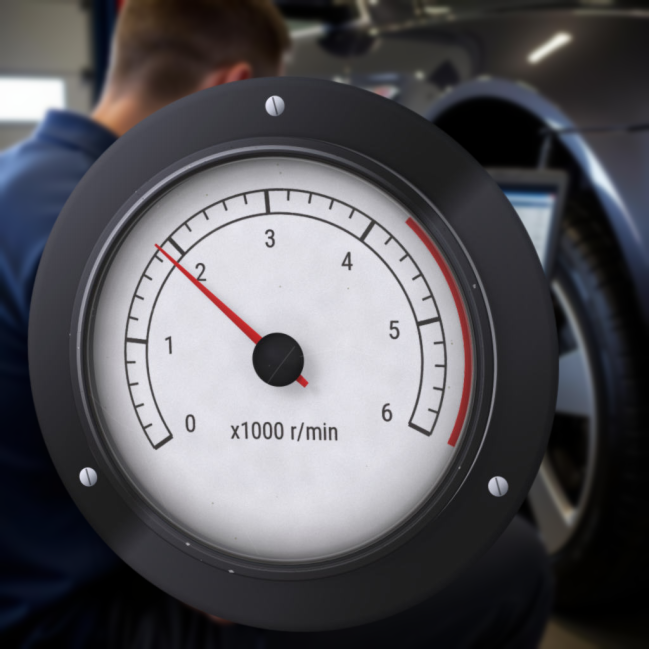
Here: 1900 rpm
